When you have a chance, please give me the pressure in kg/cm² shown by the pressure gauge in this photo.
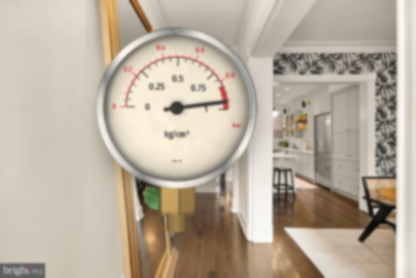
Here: 0.95 kg/cm²
